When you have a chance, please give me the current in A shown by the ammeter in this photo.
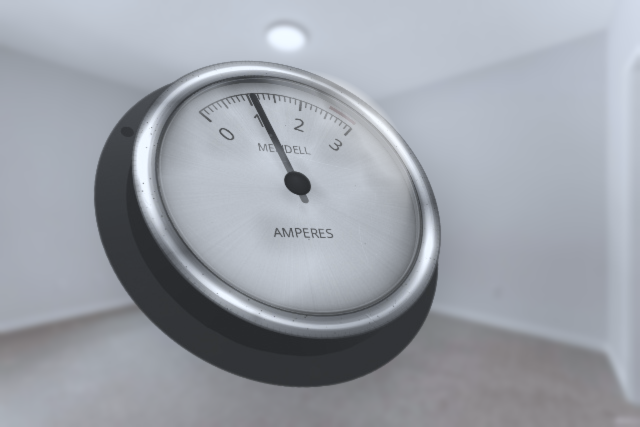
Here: 1 A
